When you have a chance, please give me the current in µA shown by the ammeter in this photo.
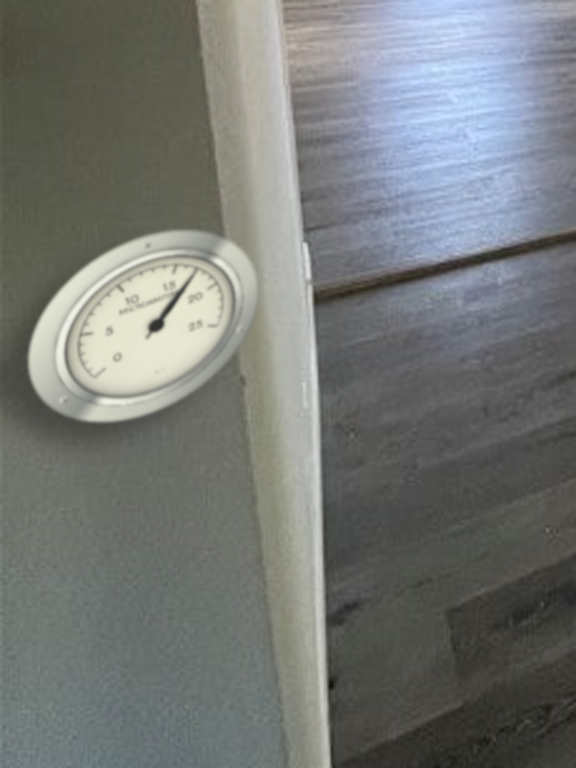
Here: 17 µA
